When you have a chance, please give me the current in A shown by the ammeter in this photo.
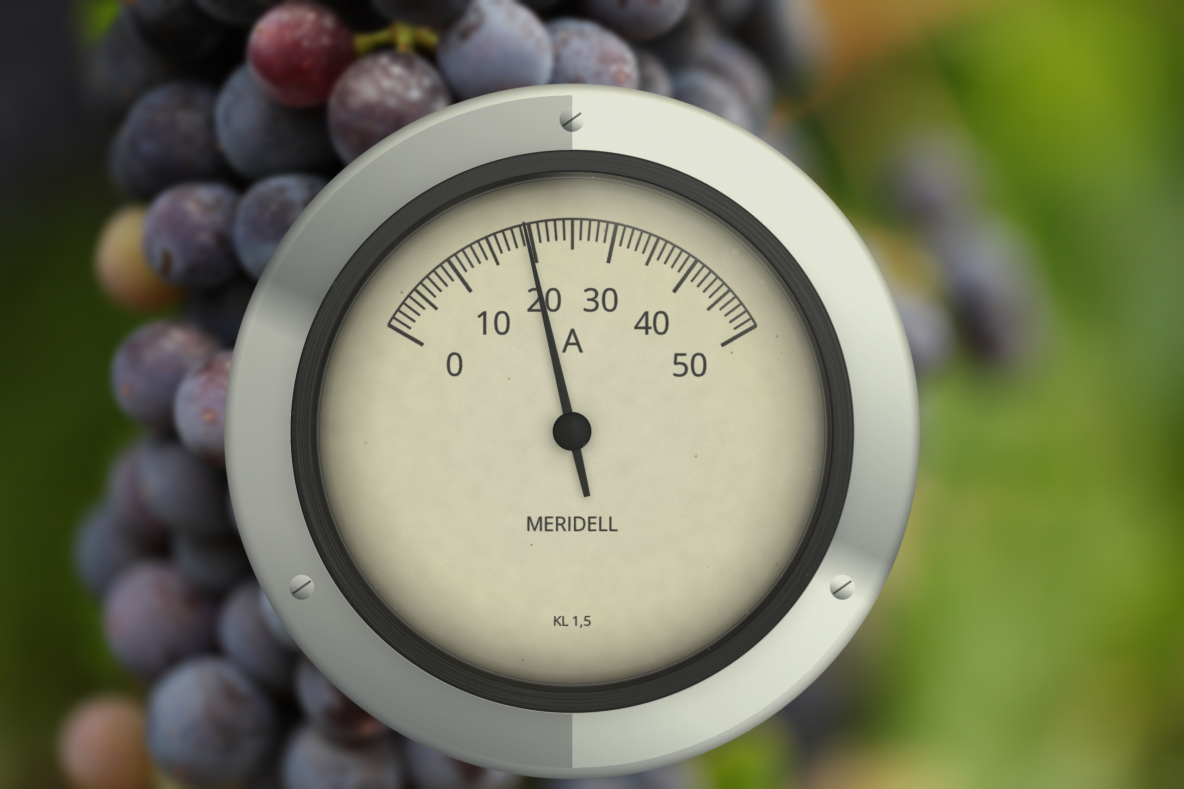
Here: 19.5 A
